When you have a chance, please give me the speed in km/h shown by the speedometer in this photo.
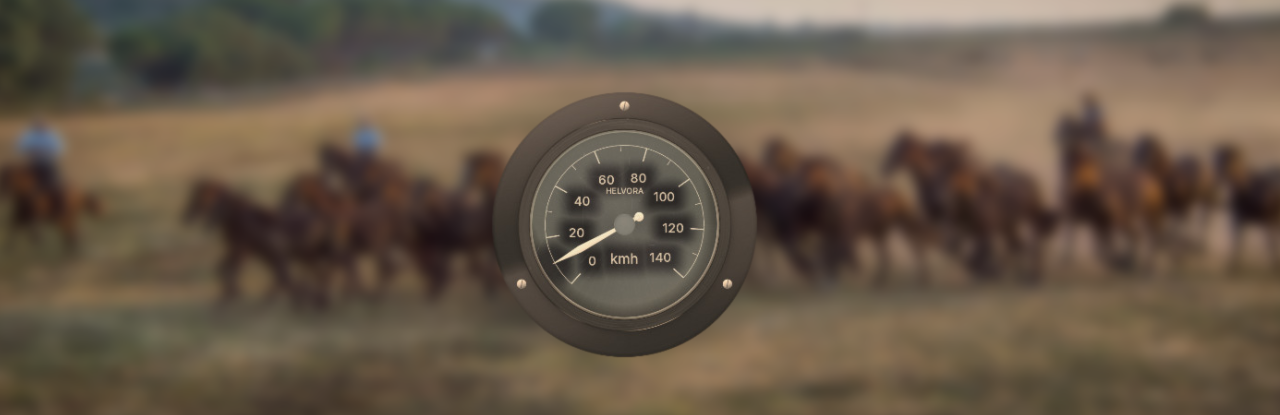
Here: 10 km/h
